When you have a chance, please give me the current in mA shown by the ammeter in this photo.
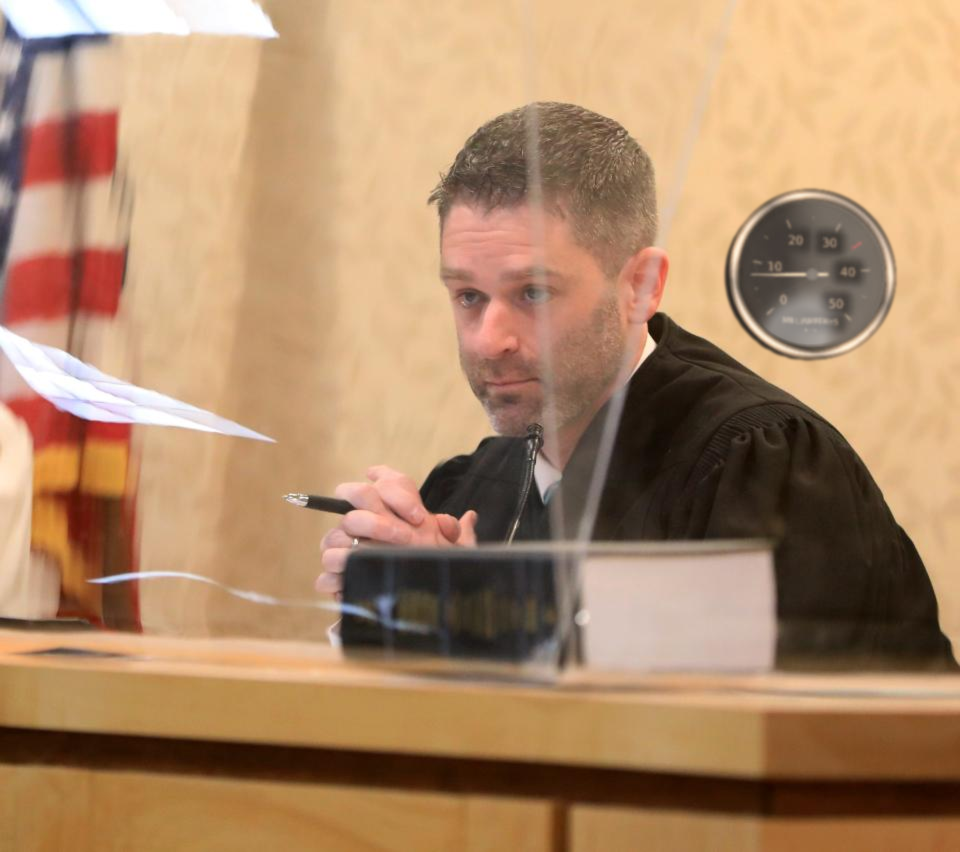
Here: 7.5 mA
